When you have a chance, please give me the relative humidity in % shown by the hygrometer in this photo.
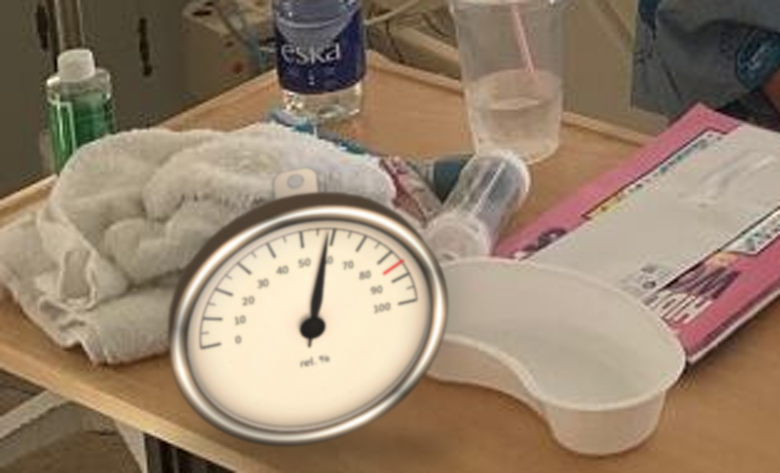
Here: 57.5 %
